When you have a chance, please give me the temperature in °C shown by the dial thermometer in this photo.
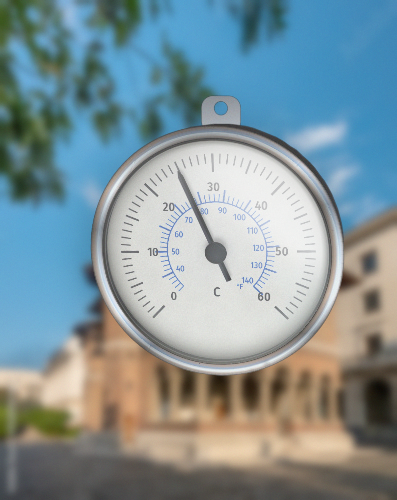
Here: 25 °C
